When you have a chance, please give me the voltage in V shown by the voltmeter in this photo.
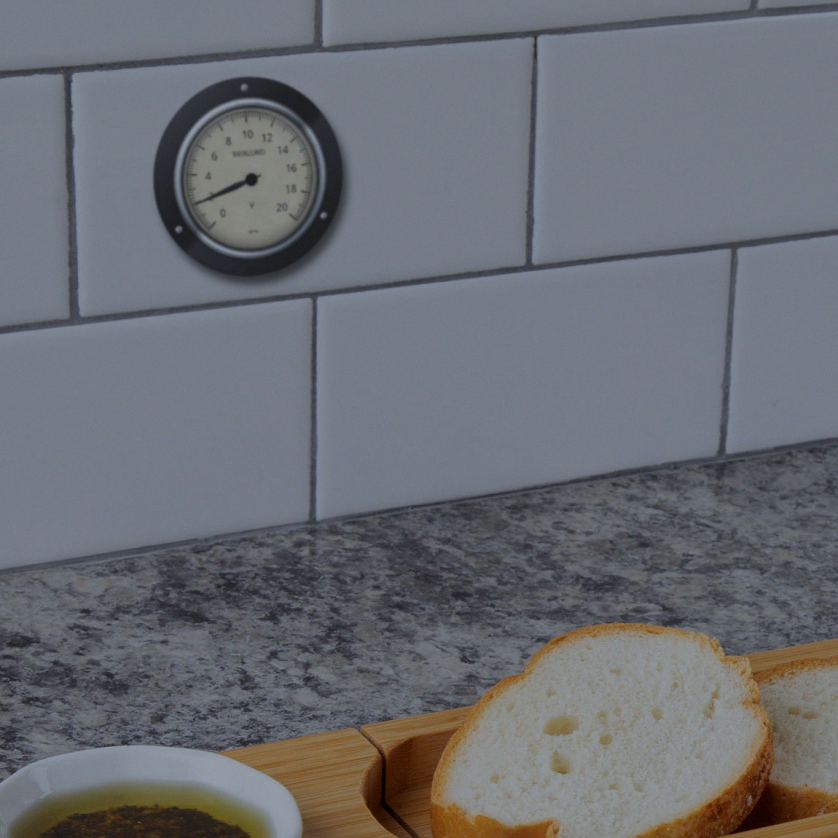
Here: 2 V
